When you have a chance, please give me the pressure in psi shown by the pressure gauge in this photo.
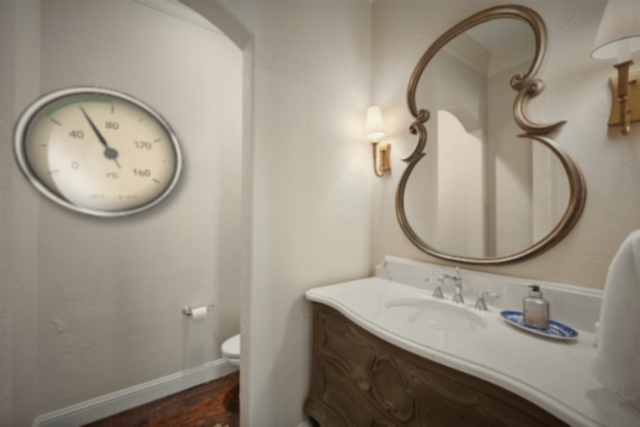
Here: 60 psi
